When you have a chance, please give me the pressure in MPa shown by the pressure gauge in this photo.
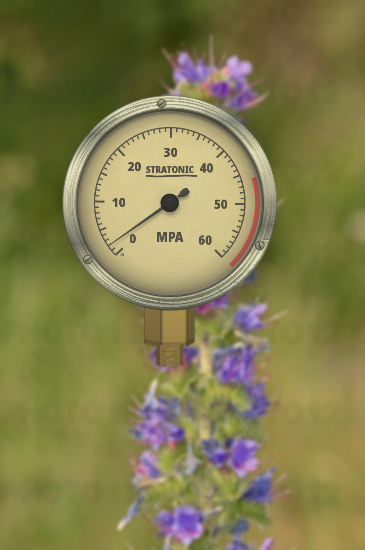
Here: 2 MPa
